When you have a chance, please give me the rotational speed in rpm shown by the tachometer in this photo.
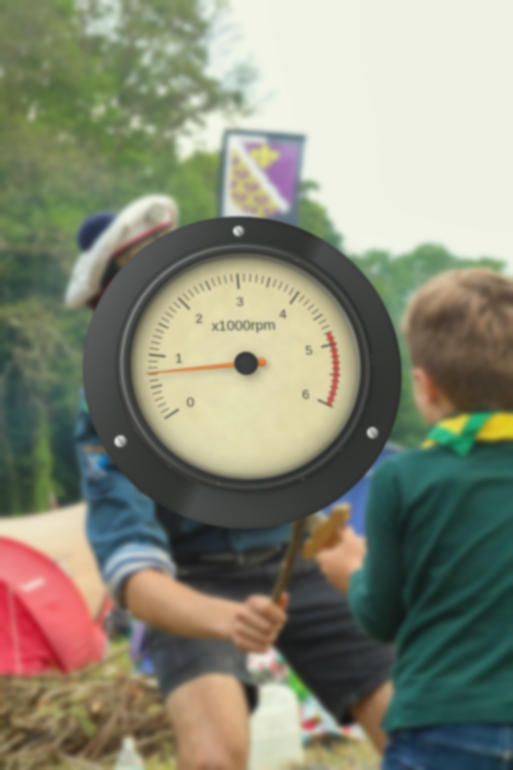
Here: 700 rpm
